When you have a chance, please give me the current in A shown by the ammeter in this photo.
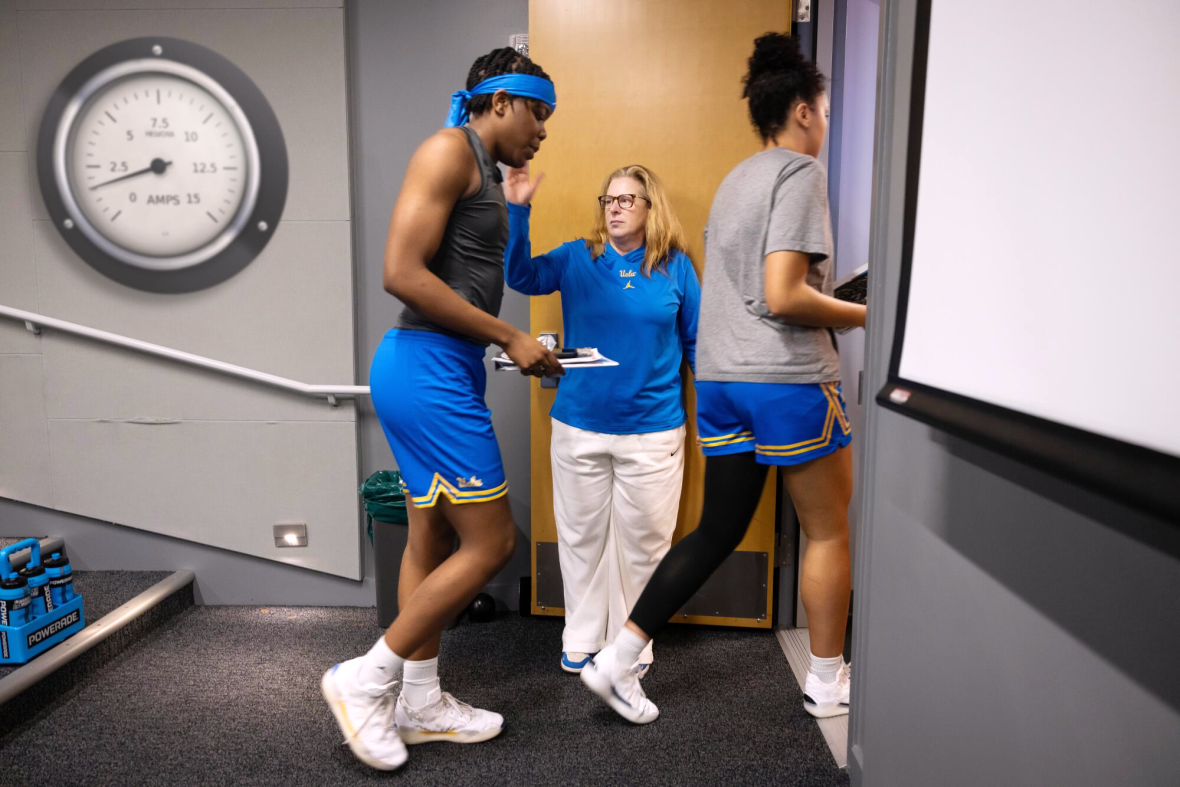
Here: 1.5 A
